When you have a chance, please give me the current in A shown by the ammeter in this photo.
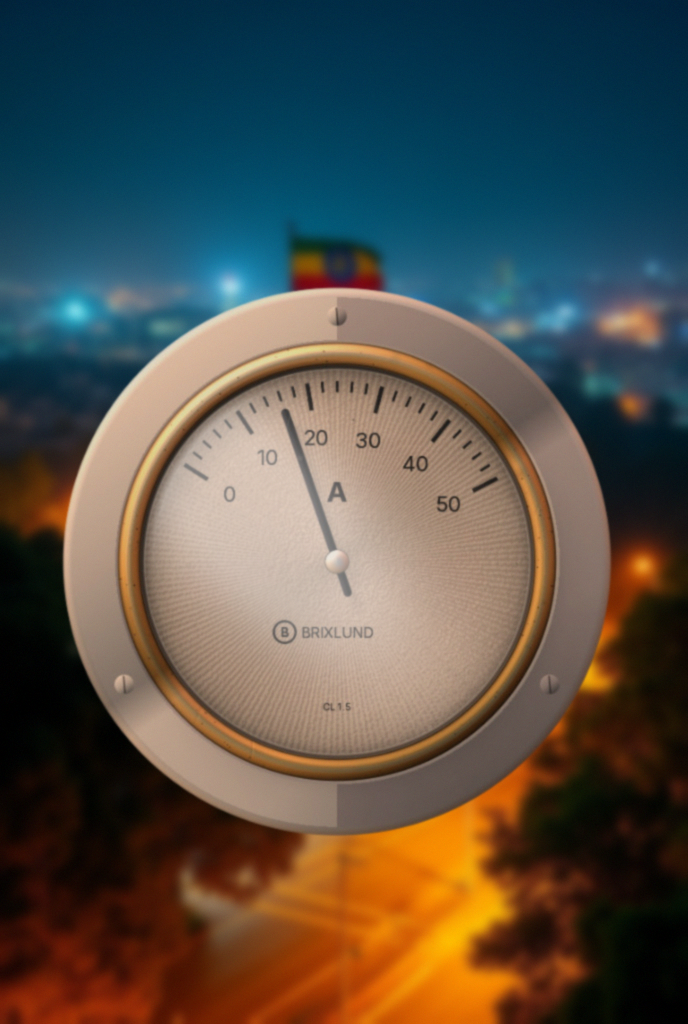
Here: 16 A
